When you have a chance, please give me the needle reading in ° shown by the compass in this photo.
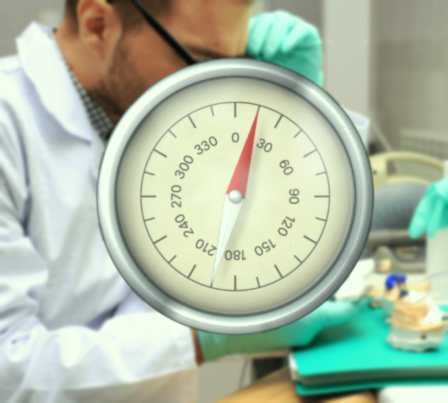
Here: 15 °
